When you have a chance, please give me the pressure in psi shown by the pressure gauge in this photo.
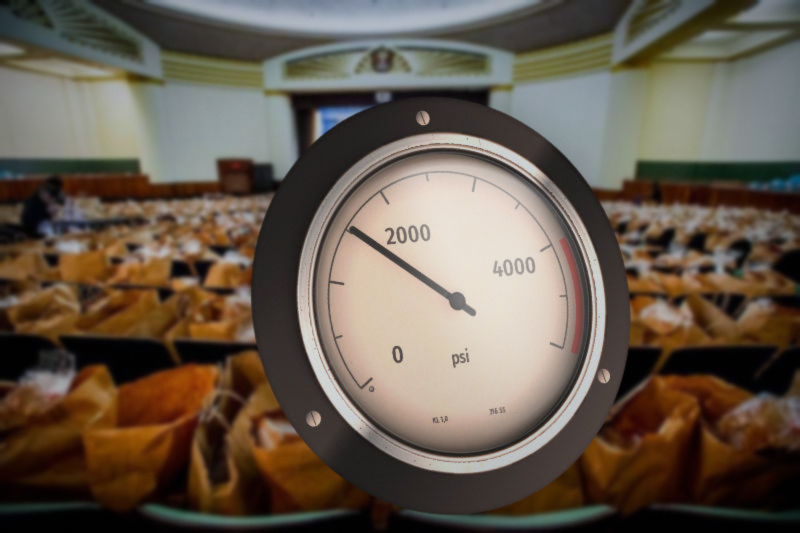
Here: 1500 psi
